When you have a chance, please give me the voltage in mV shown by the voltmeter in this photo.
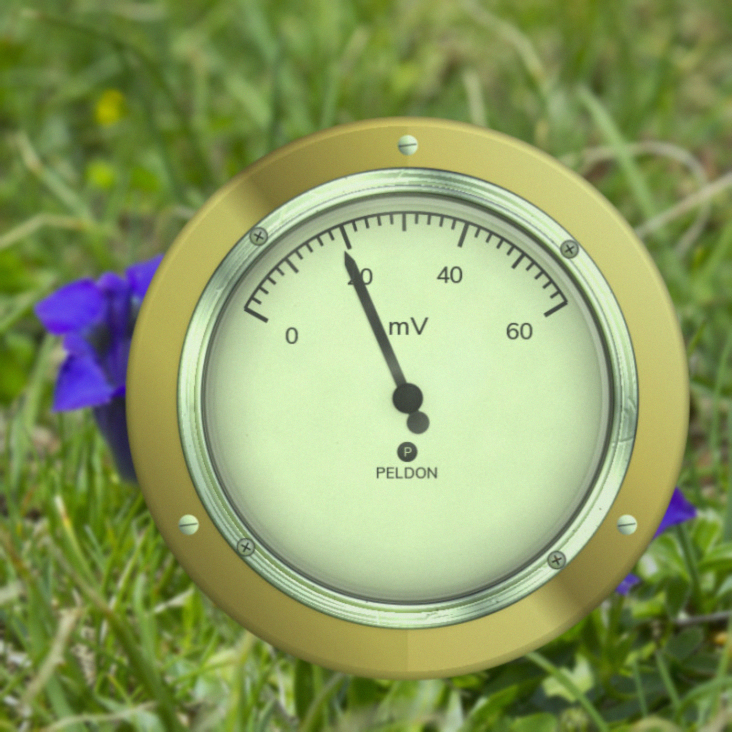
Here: 19 mV
